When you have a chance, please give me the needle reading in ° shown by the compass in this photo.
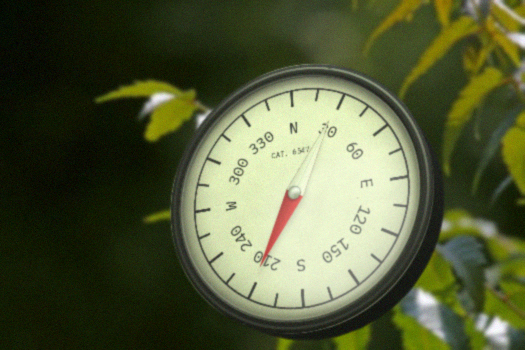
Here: 210 °
